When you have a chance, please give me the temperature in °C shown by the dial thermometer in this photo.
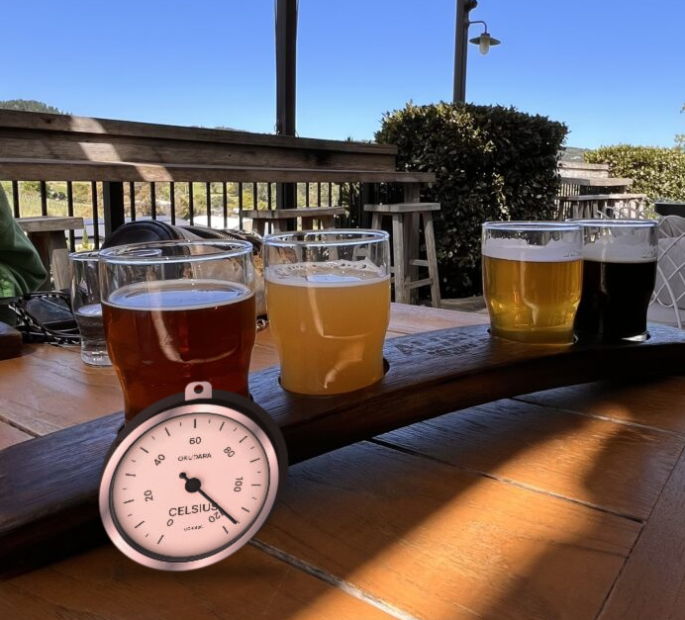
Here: 115 °C
